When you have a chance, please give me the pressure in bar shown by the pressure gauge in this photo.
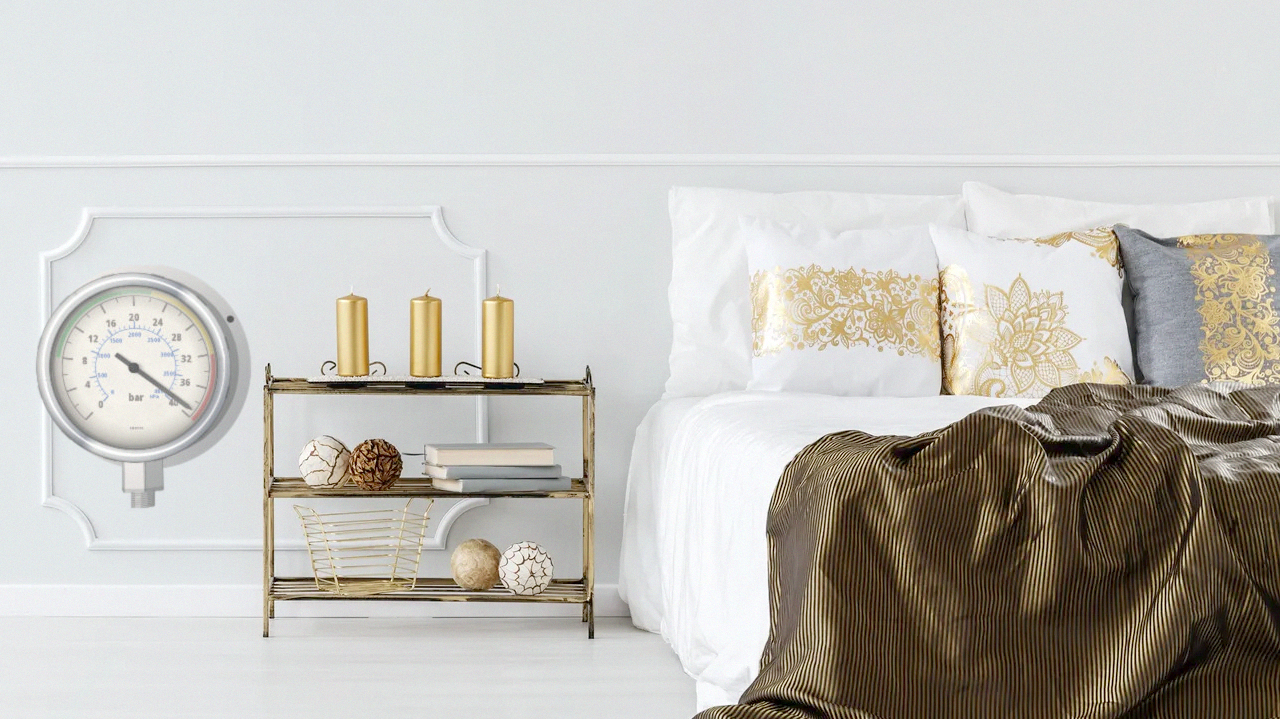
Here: 39 bar
